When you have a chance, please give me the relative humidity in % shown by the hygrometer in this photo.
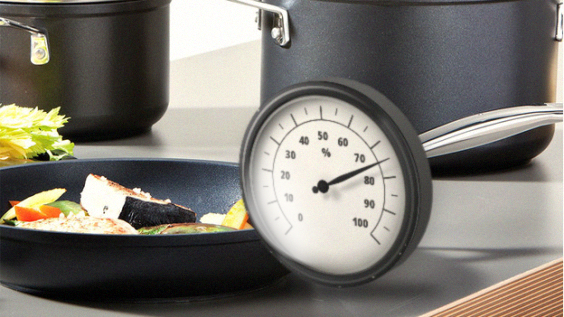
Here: 75 %
